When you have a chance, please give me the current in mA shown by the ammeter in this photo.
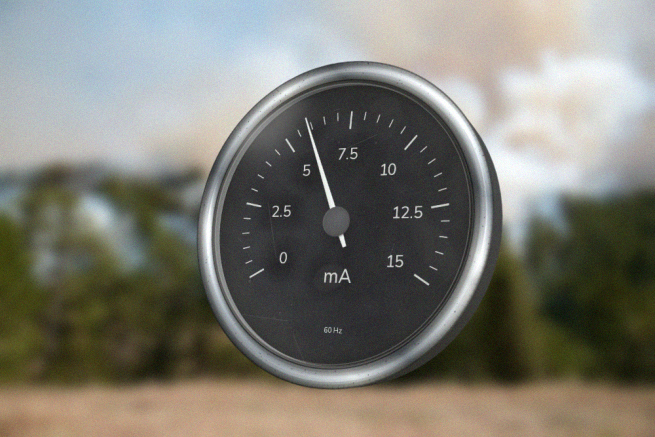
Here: 6 mA
